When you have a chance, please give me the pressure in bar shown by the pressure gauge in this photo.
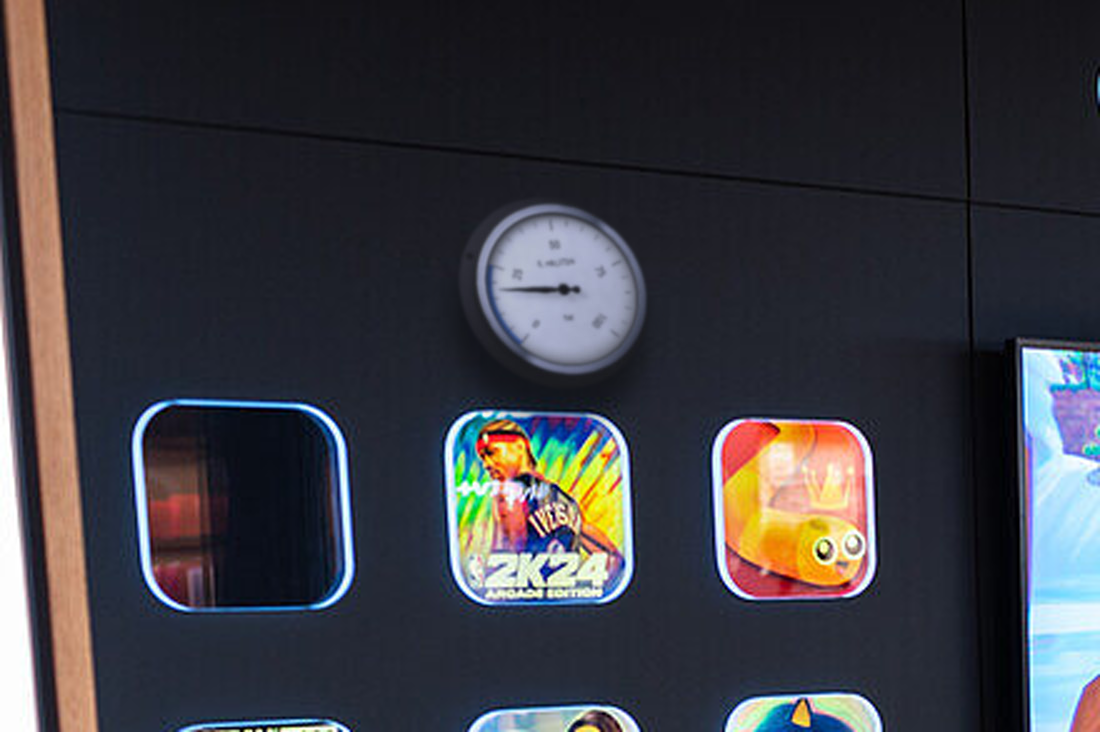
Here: 17.5 bar
